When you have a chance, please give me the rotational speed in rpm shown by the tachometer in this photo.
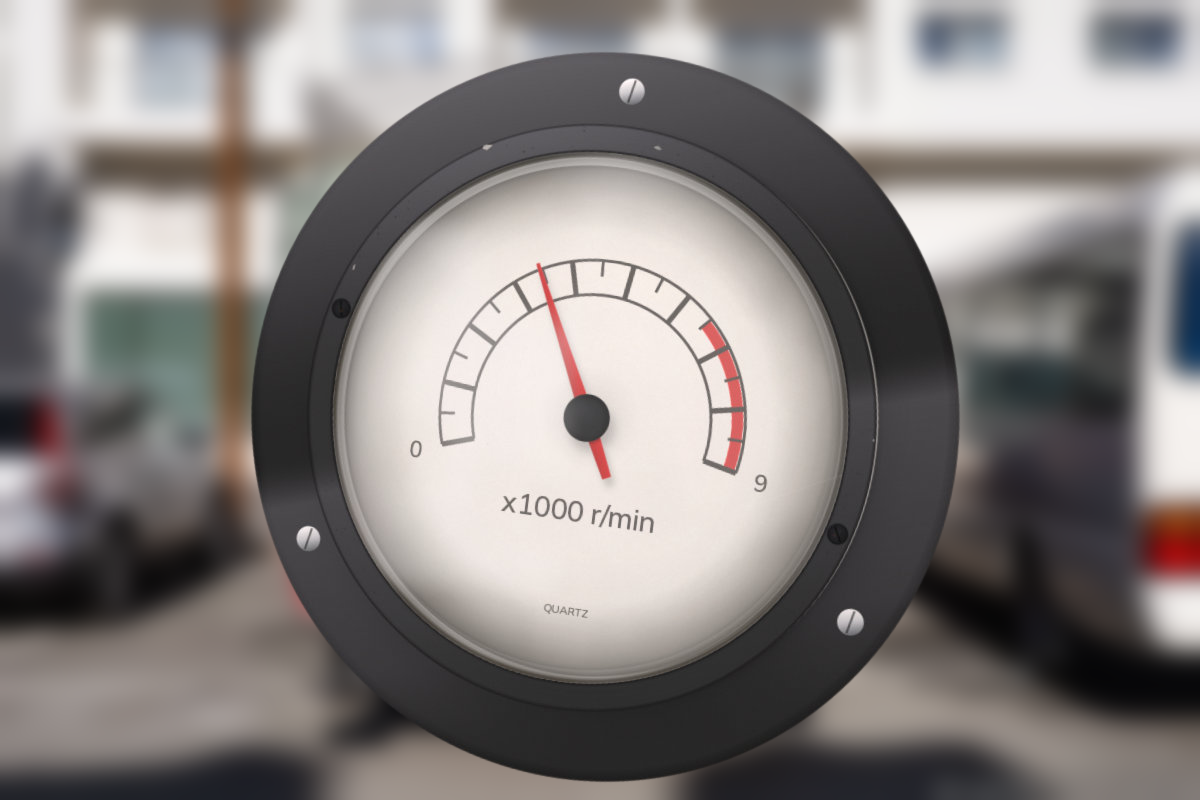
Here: 3500 rpm
